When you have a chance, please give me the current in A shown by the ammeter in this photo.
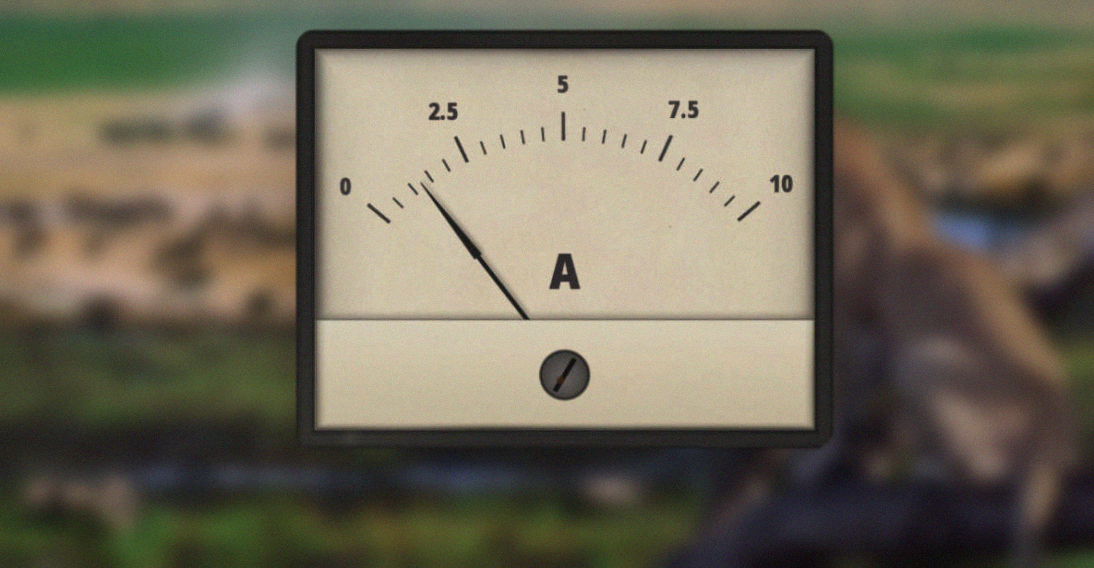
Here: 1.25 A
